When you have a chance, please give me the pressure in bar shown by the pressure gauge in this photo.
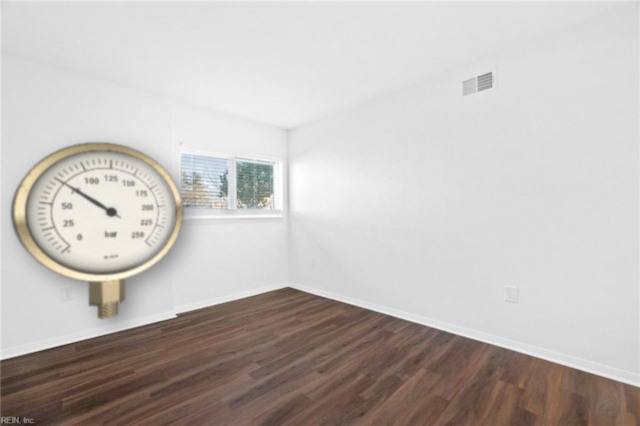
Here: 75 bar
